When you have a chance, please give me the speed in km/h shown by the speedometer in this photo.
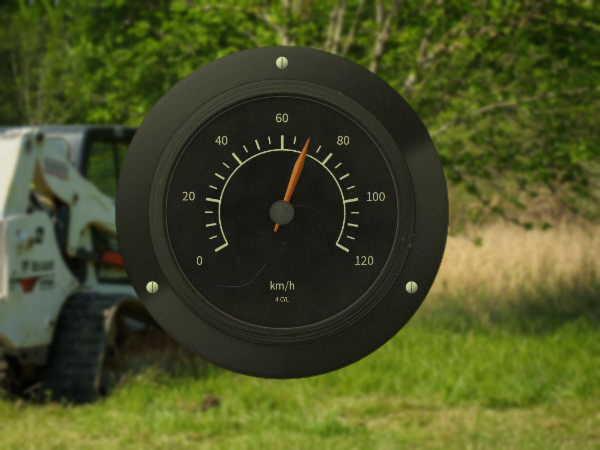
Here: 70 km/h
